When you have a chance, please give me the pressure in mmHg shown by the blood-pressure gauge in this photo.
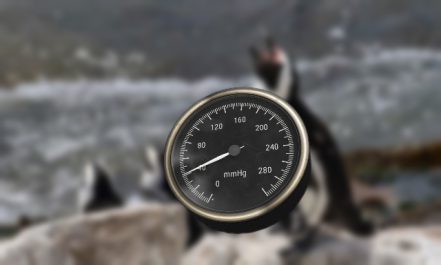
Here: 40 mmHg
